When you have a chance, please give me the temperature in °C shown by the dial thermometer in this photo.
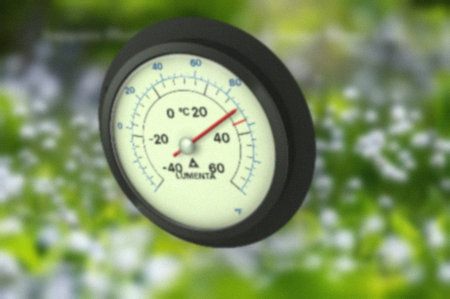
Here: 32 °C
